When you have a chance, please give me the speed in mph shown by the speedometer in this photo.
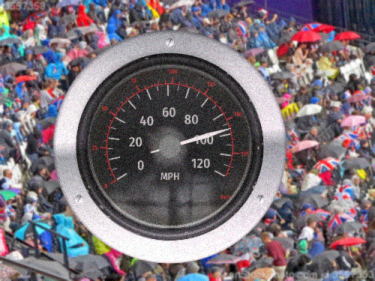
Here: 97.5 mph
